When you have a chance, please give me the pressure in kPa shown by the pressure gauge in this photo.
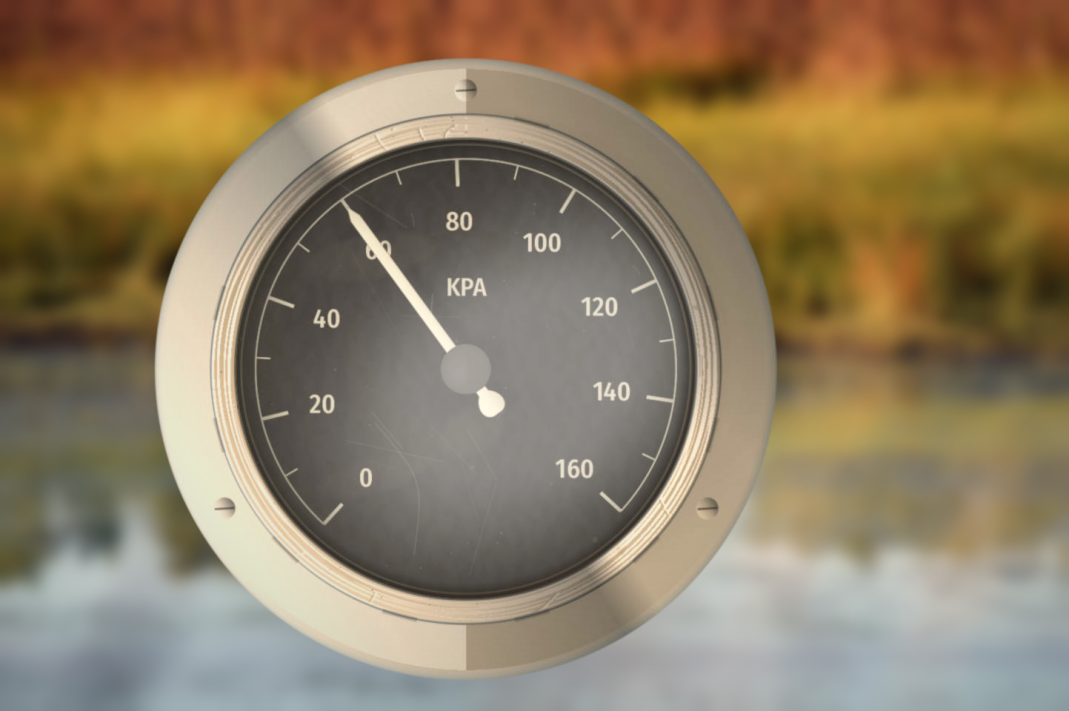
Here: 60 kPa
